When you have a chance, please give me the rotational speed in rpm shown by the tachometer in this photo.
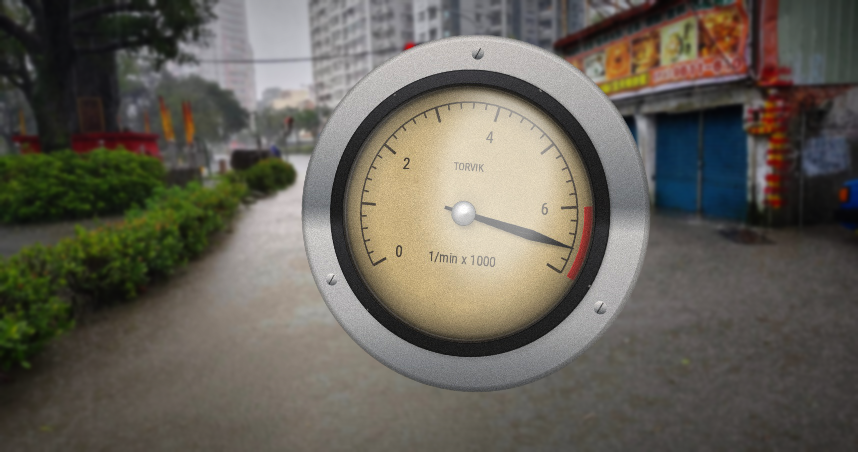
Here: 6600 rpm
